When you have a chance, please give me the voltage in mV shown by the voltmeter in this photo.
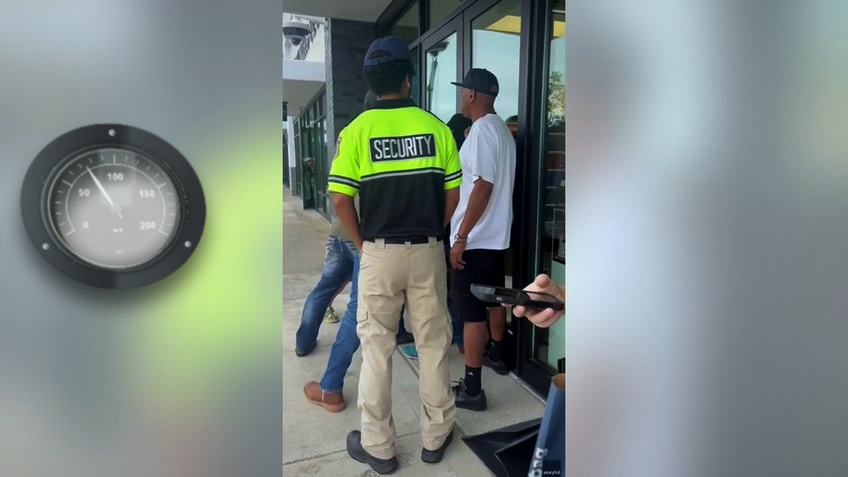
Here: 75 mV
